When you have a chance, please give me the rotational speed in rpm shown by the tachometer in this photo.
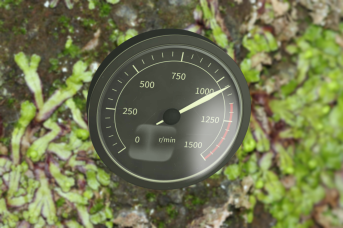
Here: 1050 rpm
